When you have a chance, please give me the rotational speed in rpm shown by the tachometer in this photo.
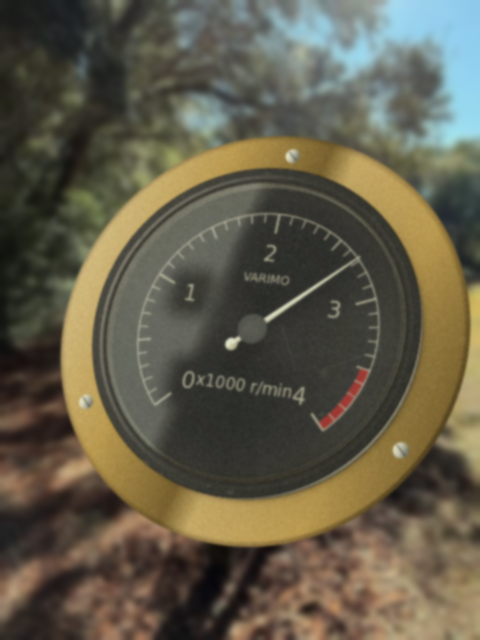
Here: 2700 rpm
